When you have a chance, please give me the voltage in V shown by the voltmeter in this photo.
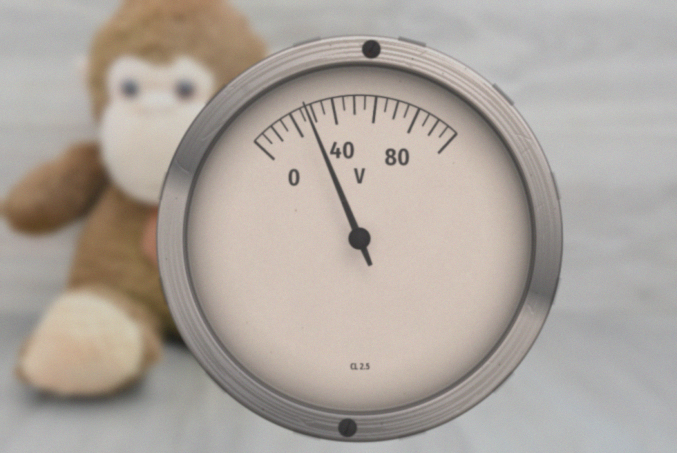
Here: 27.5 V
